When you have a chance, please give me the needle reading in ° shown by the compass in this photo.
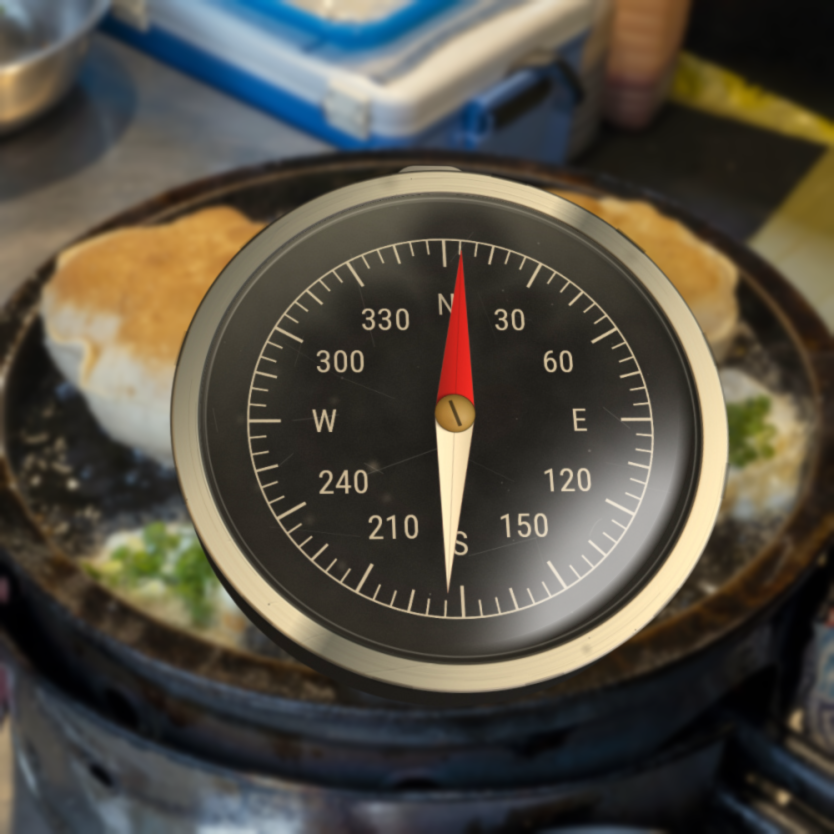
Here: 5 °
